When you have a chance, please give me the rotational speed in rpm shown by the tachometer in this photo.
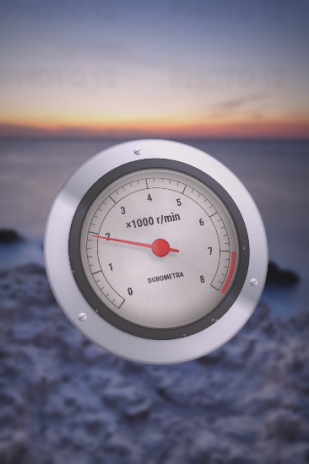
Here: 1900 rpm
